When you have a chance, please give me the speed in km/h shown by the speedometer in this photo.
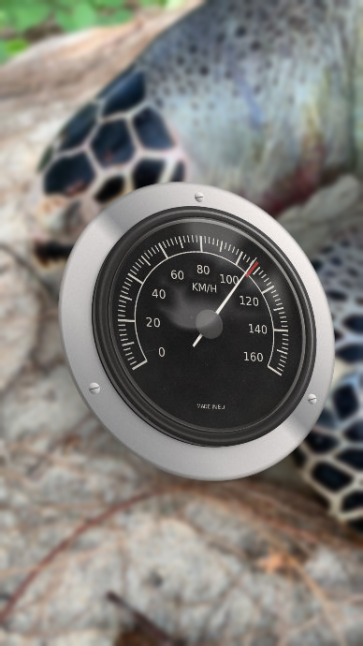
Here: 106 km/h
